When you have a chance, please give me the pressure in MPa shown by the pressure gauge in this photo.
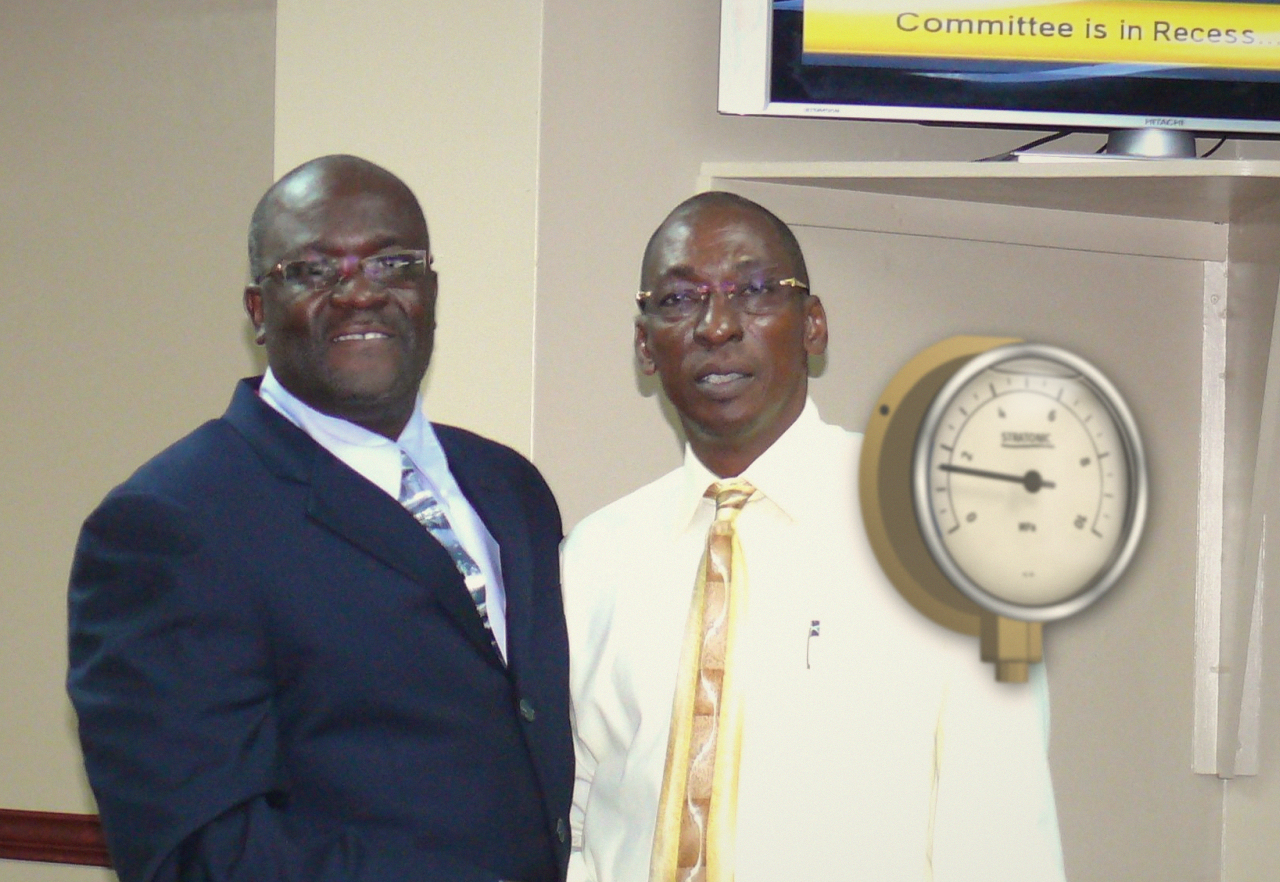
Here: 1.5 MPa
